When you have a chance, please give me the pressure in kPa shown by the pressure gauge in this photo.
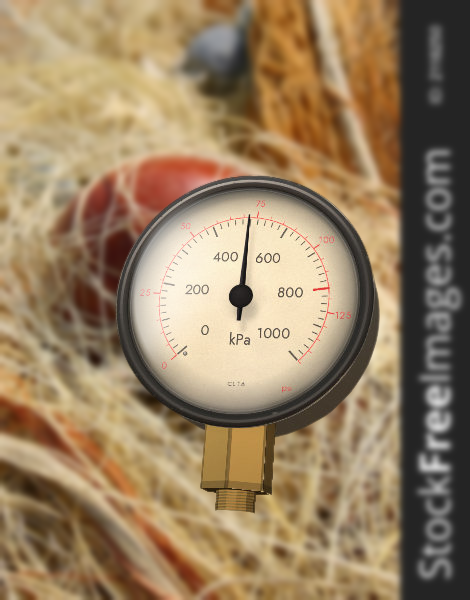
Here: 500 kPa
